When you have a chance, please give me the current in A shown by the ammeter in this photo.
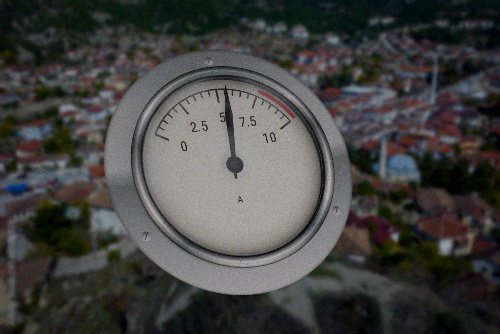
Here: 5.5 A
